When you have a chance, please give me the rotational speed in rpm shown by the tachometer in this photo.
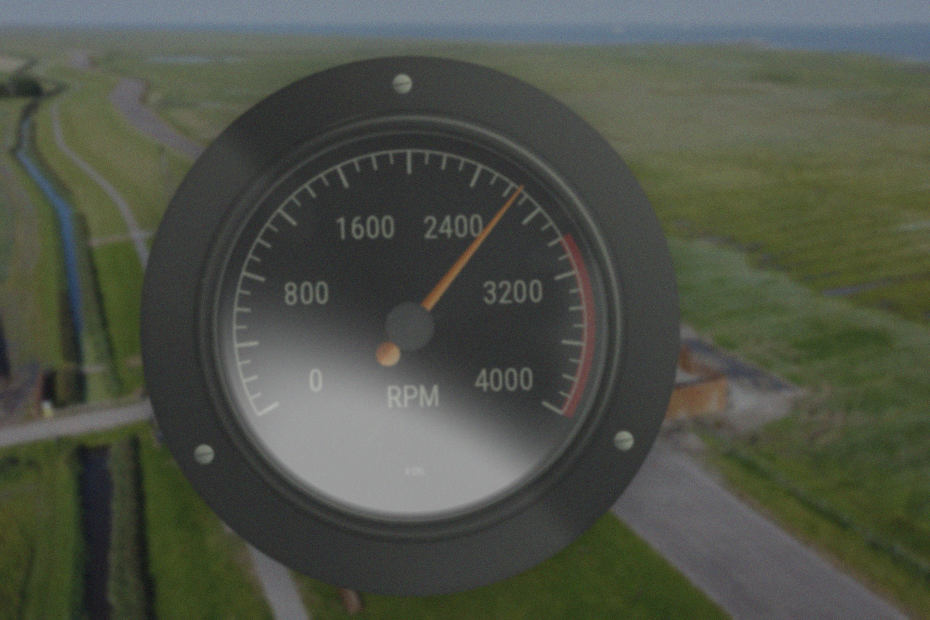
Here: 2650 rpm
